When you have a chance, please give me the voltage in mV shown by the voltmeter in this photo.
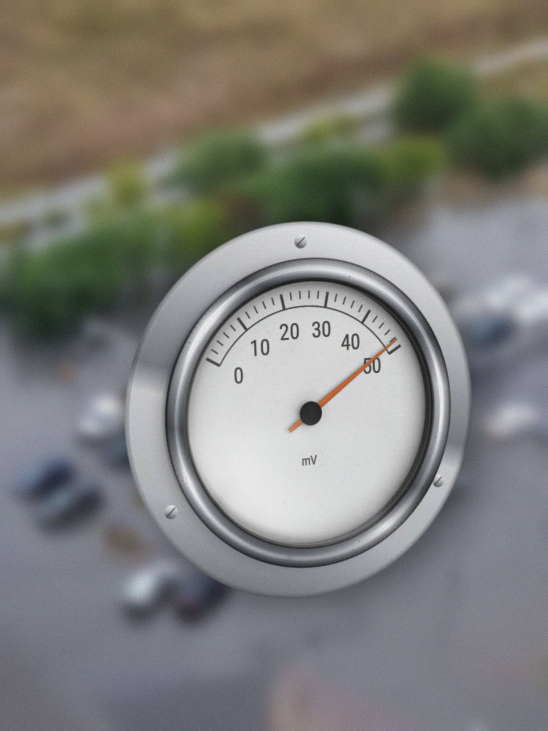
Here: 48 mV
